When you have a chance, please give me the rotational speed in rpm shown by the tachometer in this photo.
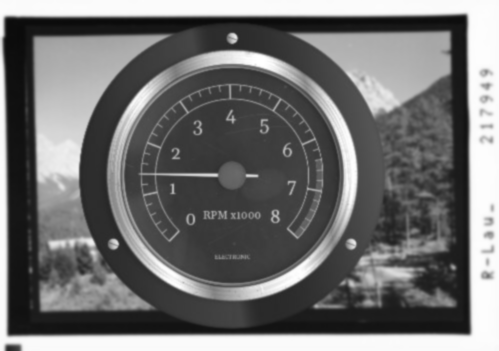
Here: 1400 rpm
